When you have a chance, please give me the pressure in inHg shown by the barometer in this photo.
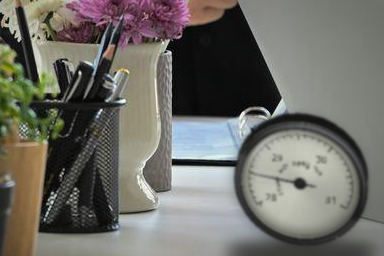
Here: 28.5 inHg
